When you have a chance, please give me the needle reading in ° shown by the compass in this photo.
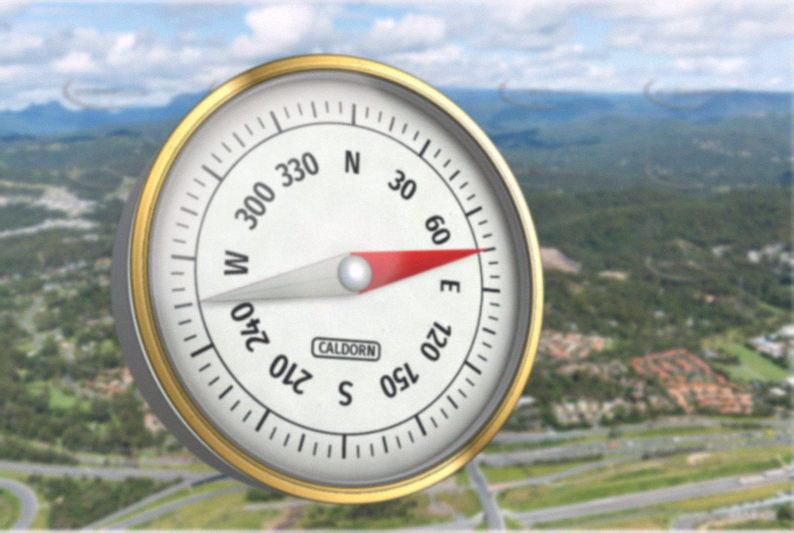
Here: 75 °
